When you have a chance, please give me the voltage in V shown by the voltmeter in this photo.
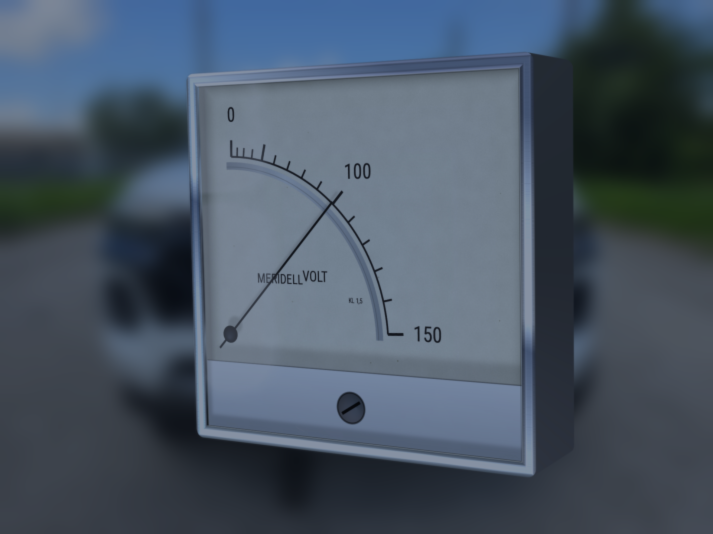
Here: 100 V
